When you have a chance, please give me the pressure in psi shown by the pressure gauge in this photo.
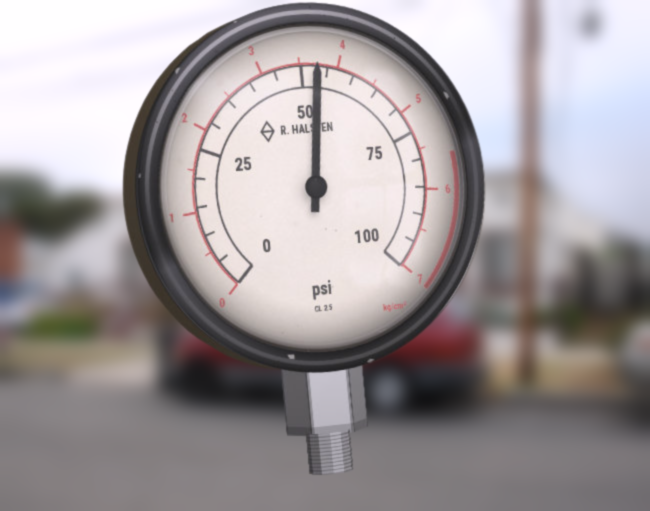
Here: 52.5 psi
